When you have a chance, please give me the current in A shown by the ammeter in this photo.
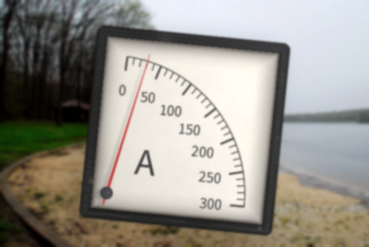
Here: 30 A
